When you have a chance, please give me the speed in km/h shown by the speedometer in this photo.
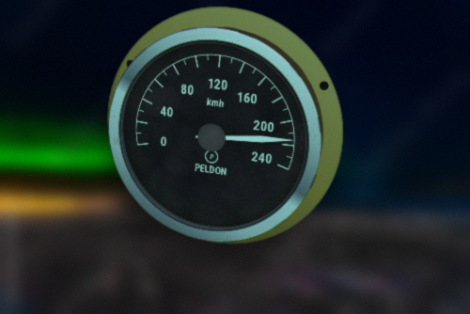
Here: 215 km/h
